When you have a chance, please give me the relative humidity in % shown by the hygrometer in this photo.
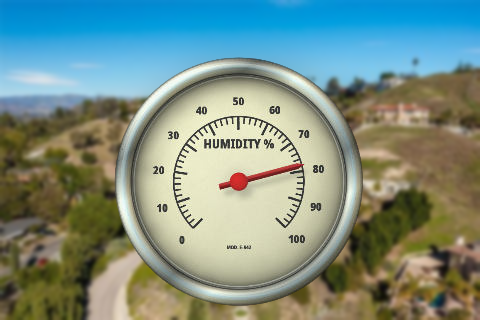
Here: 78 %
